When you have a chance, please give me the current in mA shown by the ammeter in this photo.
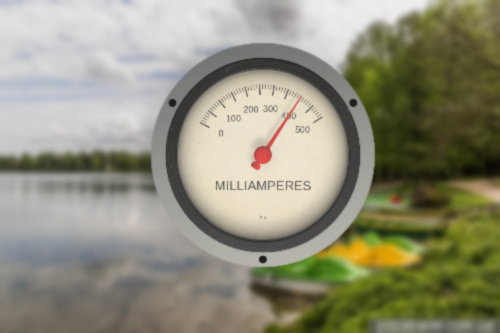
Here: 400 mA
